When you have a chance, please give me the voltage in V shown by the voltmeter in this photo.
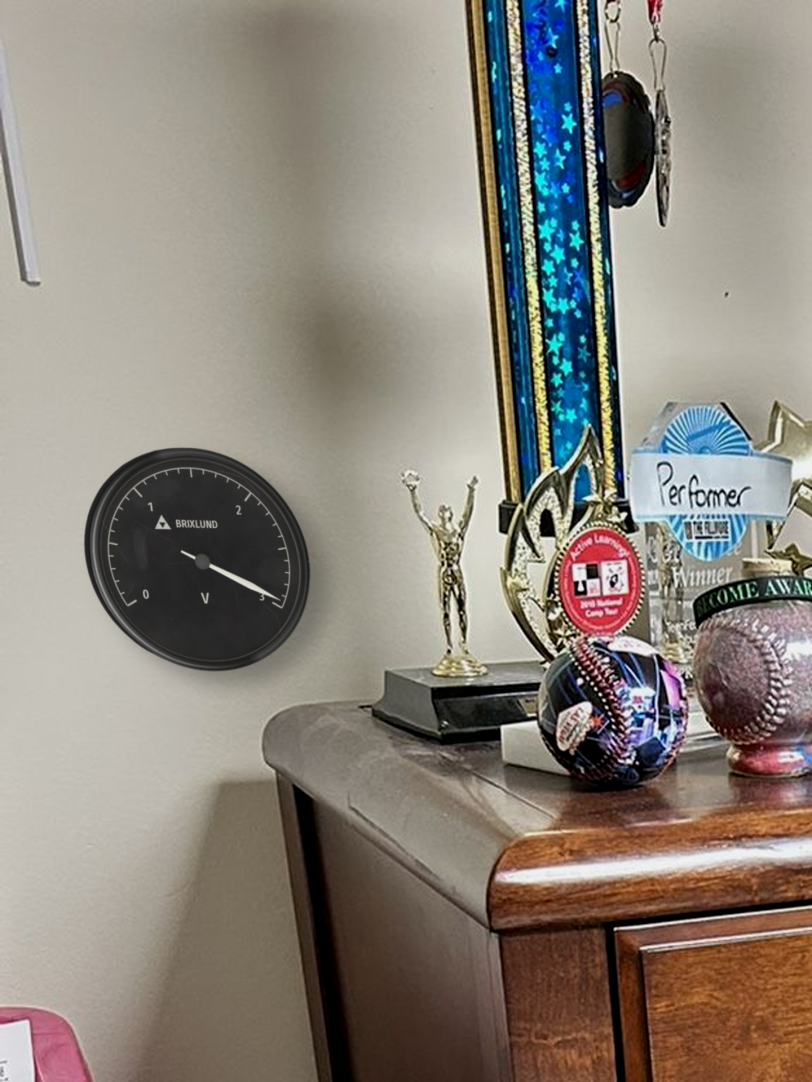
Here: 2.95 V
